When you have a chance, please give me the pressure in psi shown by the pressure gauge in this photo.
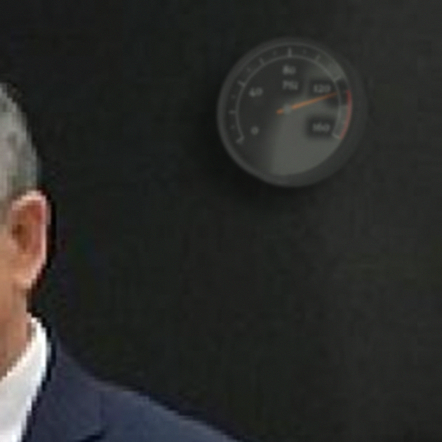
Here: 130 psi
